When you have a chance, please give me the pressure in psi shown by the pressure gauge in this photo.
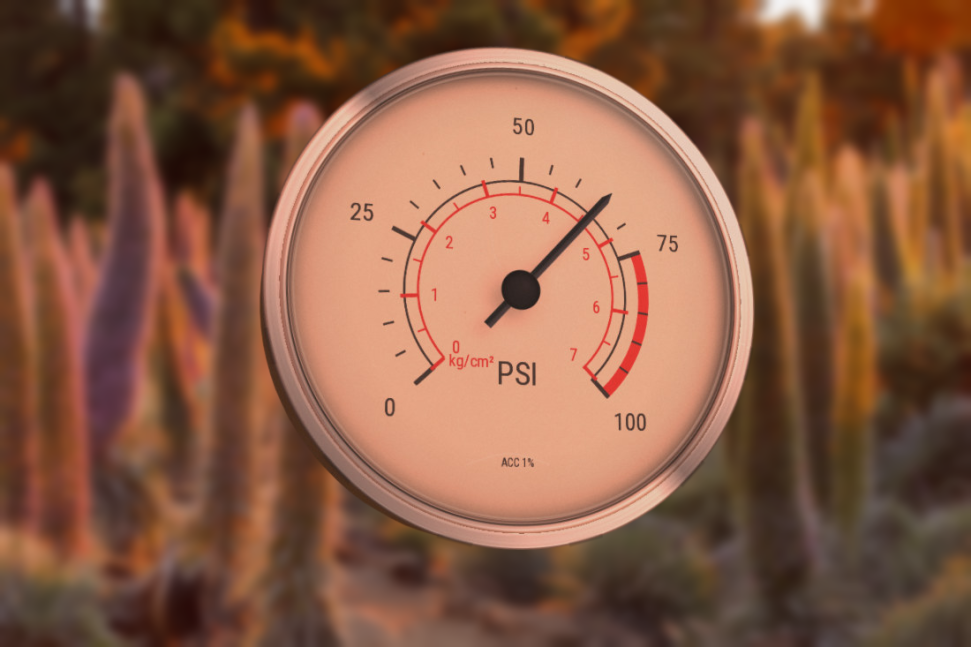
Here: 65 psi
